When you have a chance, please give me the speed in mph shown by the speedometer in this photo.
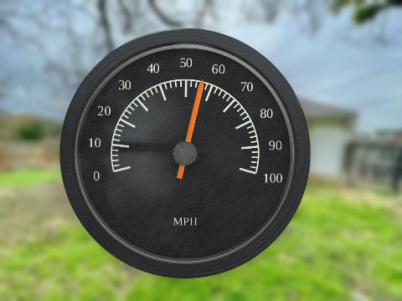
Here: 56 mph
